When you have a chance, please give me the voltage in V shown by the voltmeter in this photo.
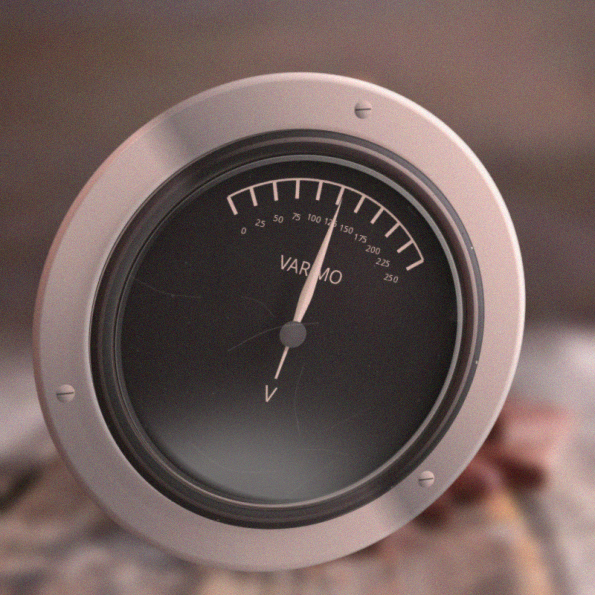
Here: 125 V
